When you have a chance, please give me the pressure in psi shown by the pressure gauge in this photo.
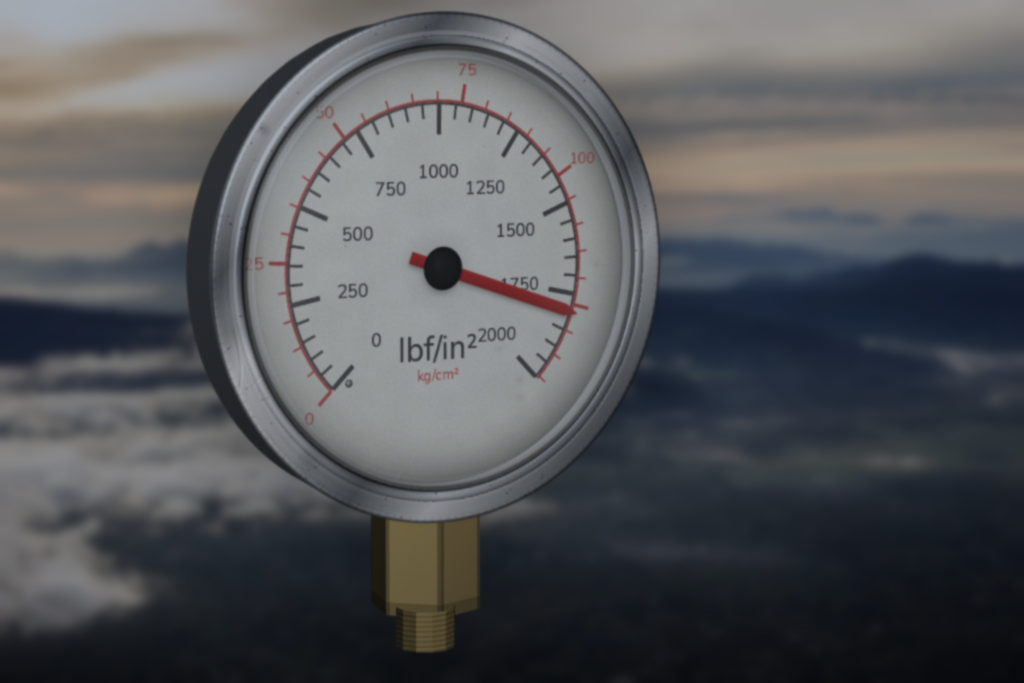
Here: 1800 psi
